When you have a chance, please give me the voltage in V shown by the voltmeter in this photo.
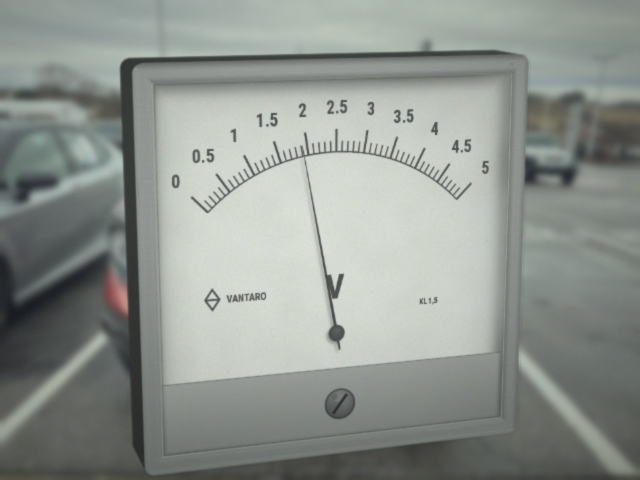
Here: 1.9 V
